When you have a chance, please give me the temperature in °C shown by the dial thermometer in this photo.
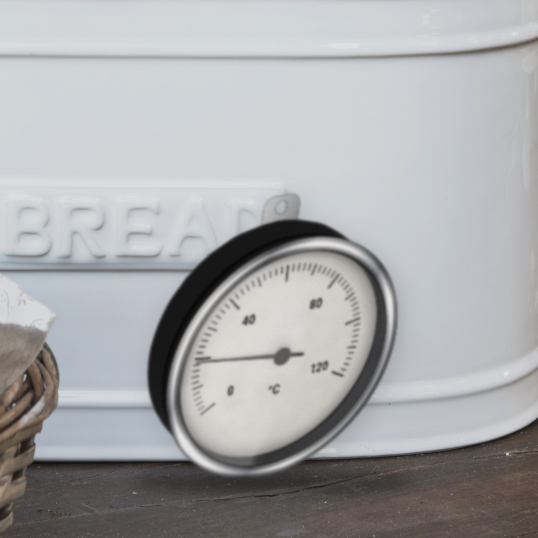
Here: 20 °C
